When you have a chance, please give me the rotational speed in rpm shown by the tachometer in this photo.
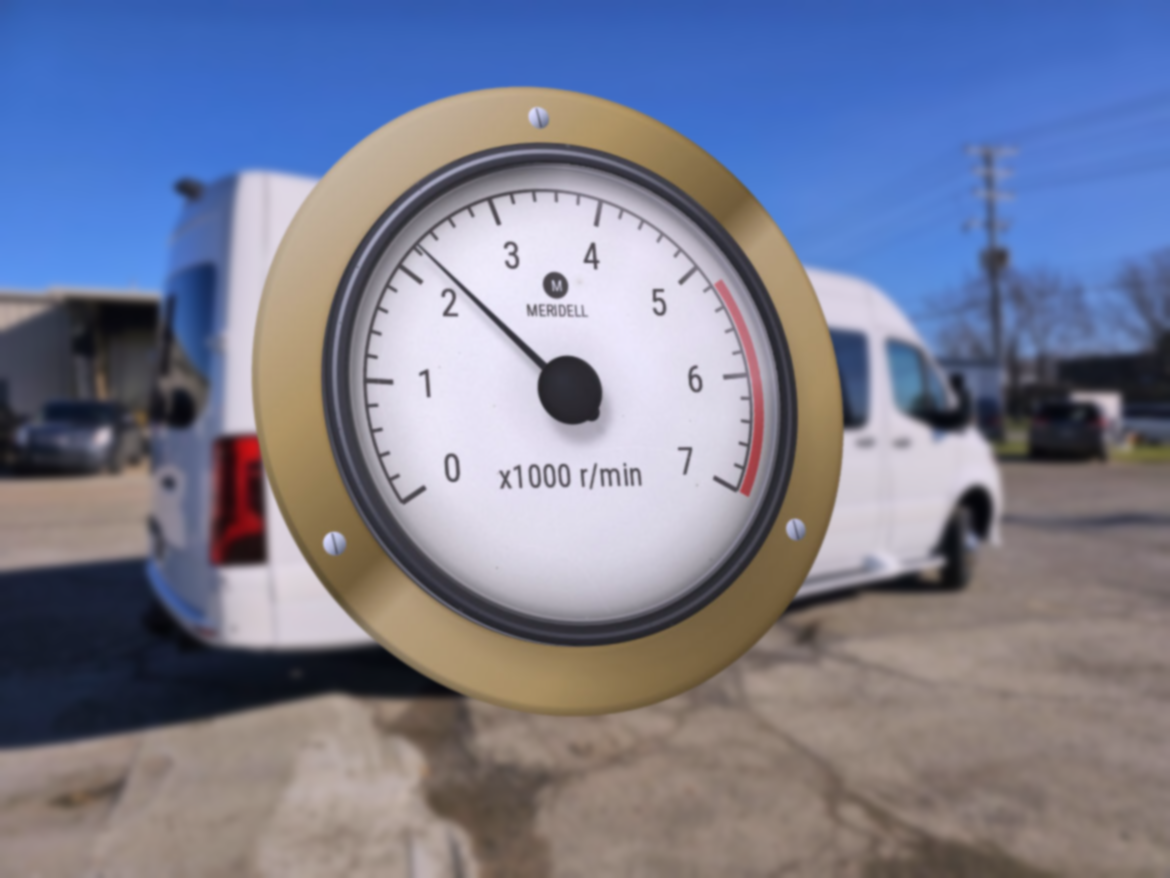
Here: 2200 rpm
